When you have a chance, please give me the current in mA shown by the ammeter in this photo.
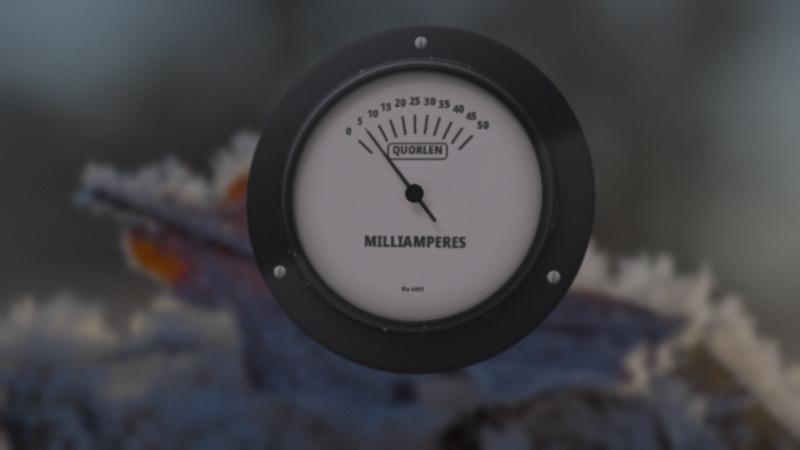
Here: 5 mA
